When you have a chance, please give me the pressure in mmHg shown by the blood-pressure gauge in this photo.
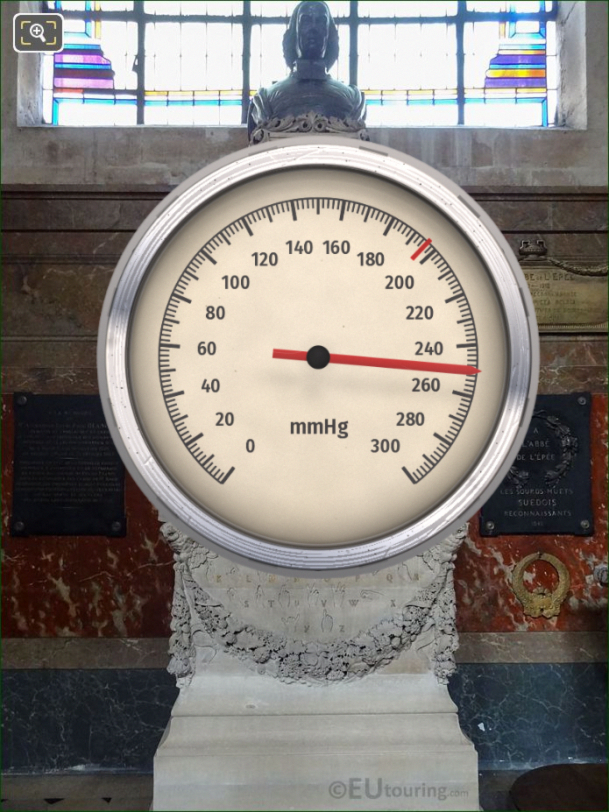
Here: 250 mmHg
